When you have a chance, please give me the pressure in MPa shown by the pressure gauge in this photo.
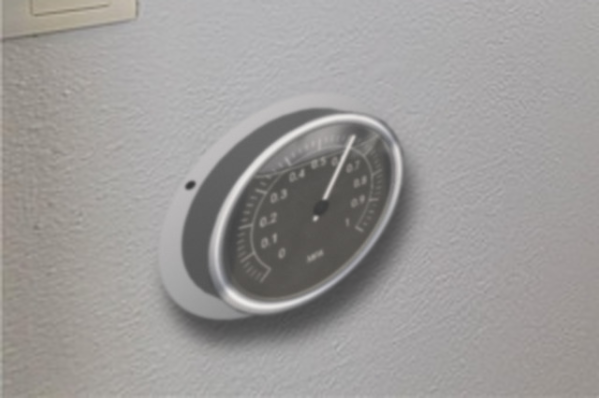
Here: 0.6 MPa
